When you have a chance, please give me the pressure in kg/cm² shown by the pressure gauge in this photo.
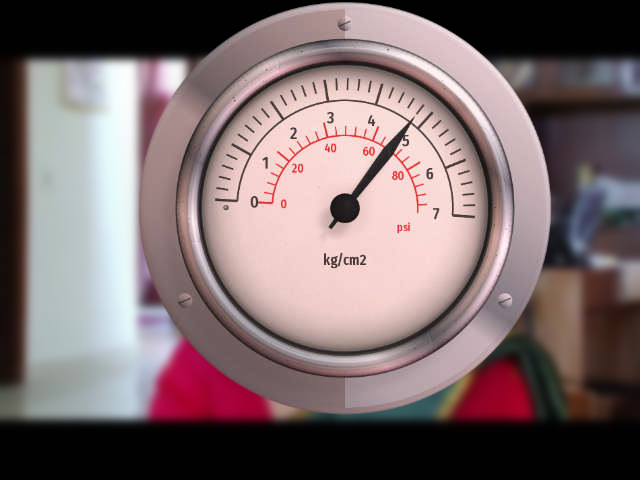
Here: 4.8 kg/cm²
